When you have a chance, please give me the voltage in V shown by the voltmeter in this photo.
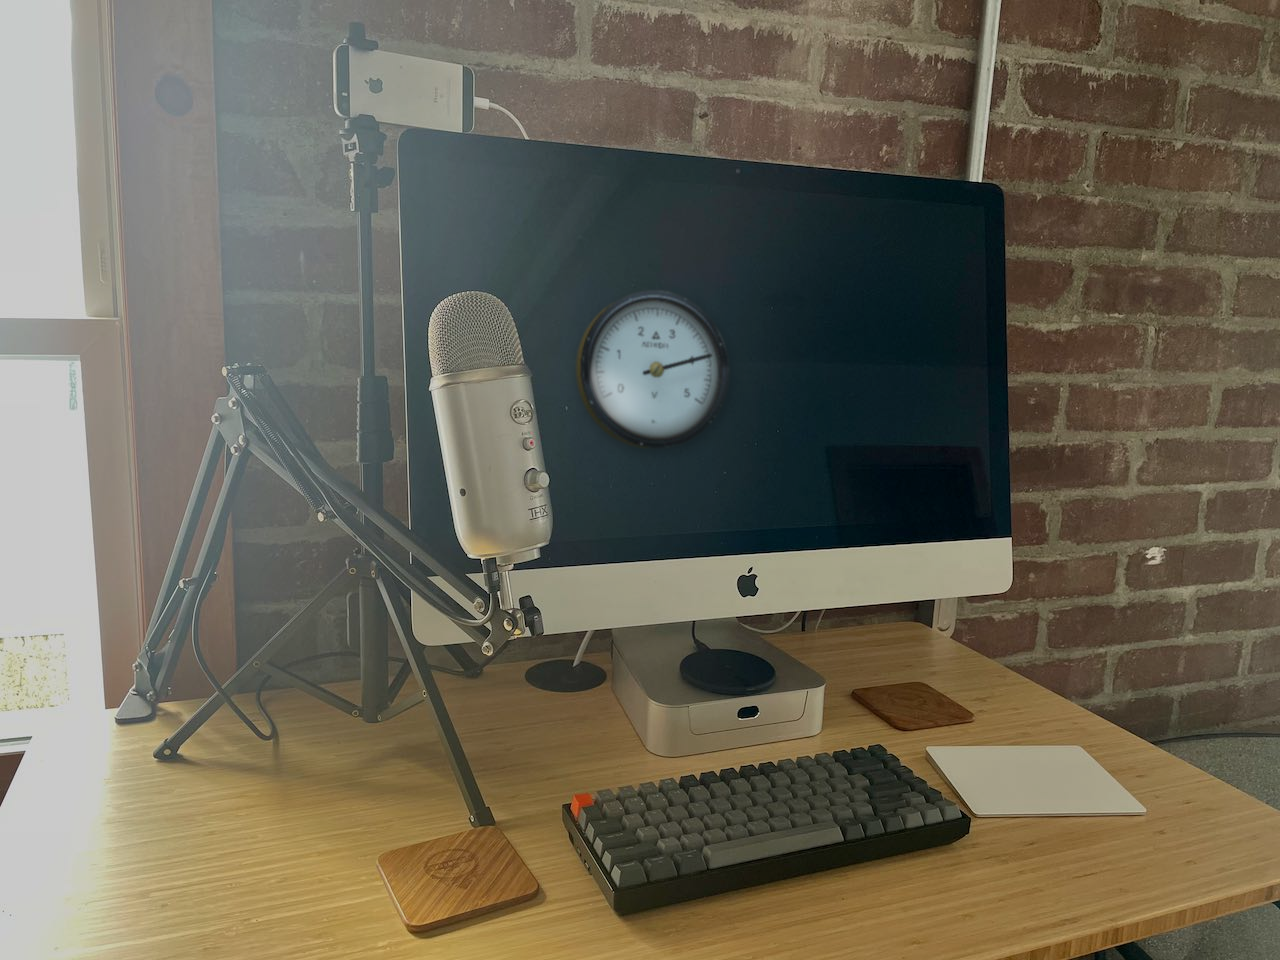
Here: 4 V
